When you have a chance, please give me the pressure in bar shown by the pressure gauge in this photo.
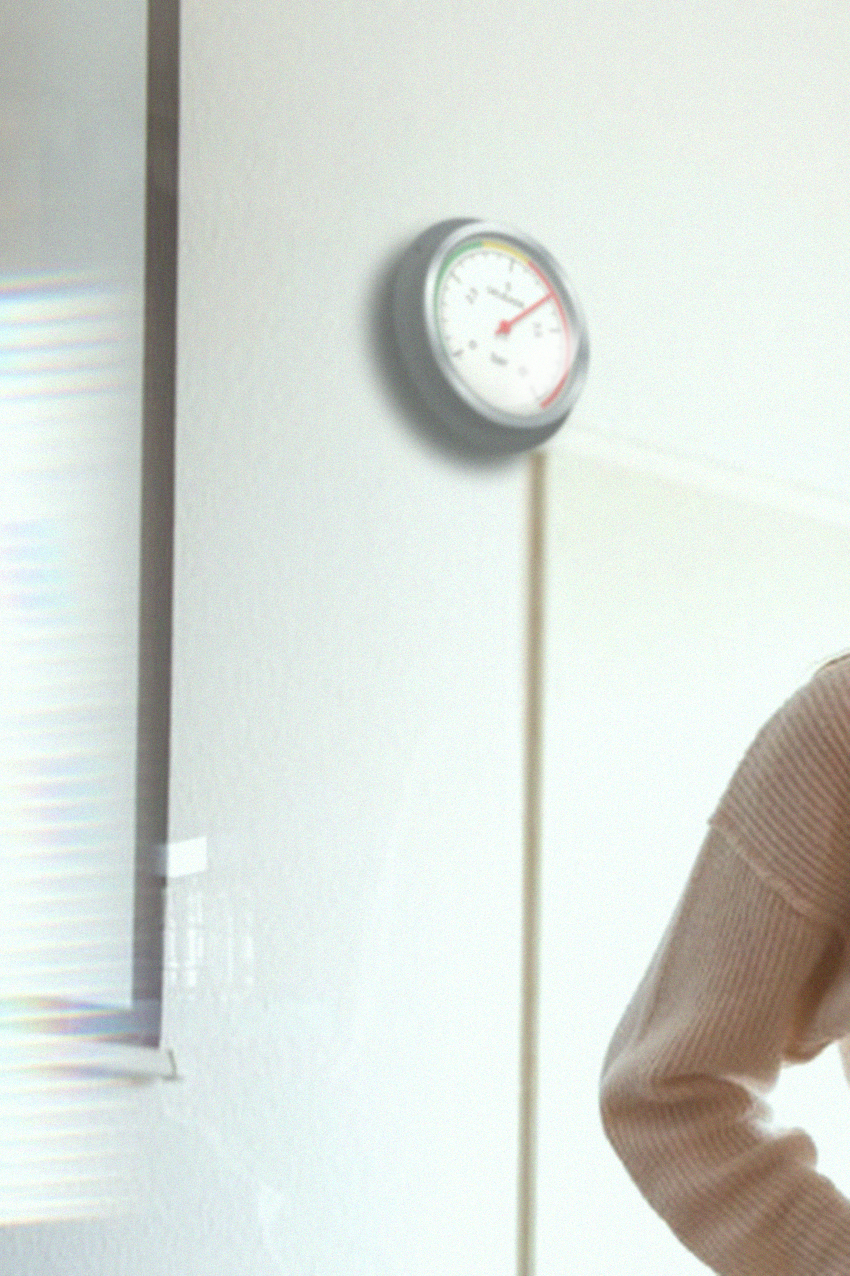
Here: 6.5 bar
